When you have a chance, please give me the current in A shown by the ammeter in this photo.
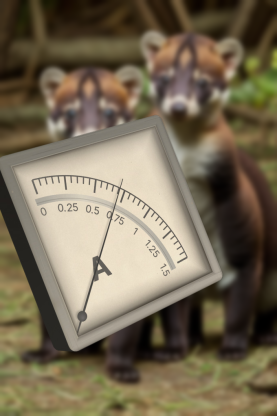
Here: 0.7 A
